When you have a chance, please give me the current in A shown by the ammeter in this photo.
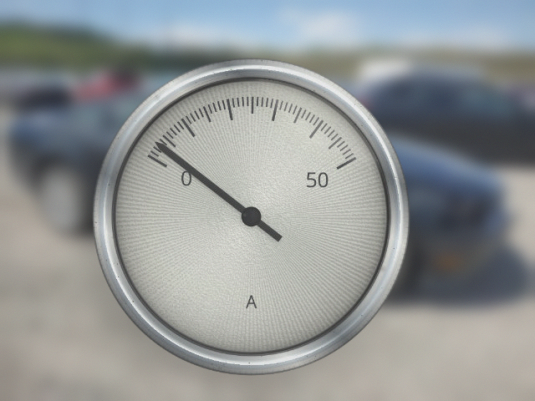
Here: 3 A
